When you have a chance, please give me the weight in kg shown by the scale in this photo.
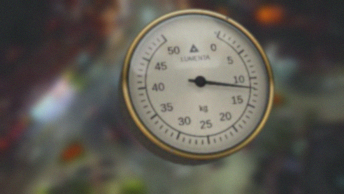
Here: 12 kg
